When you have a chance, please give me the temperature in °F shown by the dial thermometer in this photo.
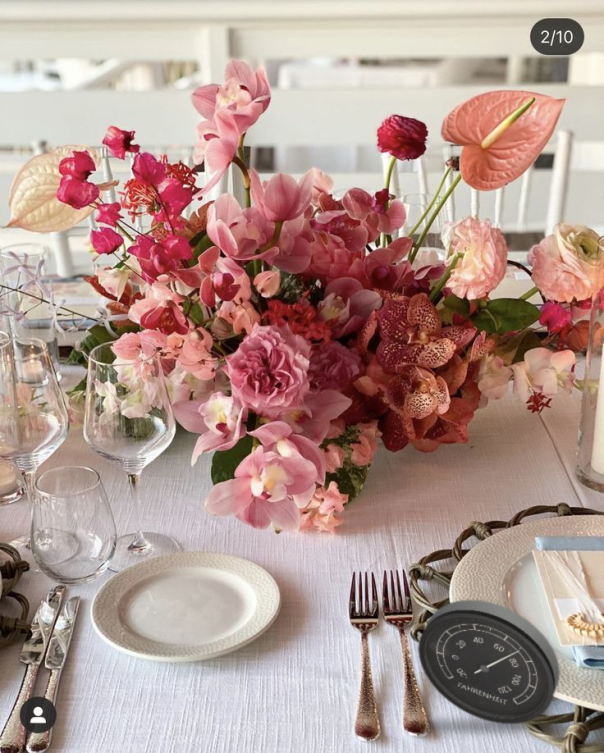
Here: 70 °F
